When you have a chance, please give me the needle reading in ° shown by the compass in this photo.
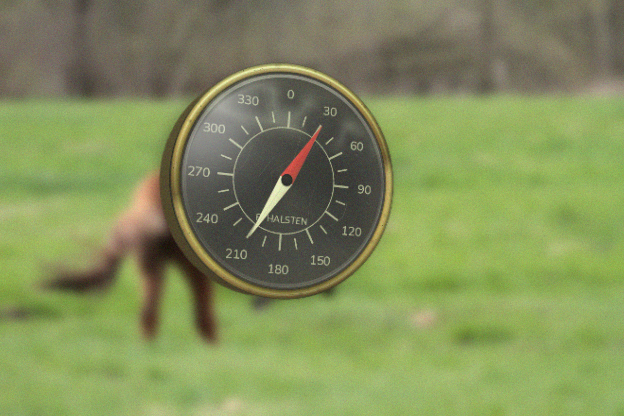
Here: 30 °
